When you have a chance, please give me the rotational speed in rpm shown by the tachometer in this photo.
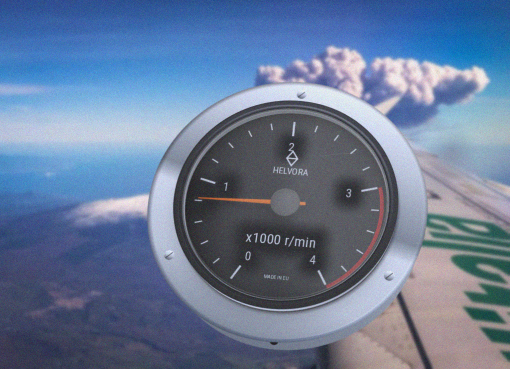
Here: 800 rpm
